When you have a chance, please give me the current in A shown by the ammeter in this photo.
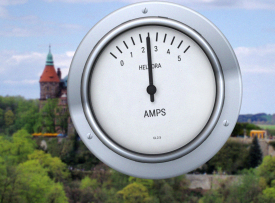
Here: 2.5 A
